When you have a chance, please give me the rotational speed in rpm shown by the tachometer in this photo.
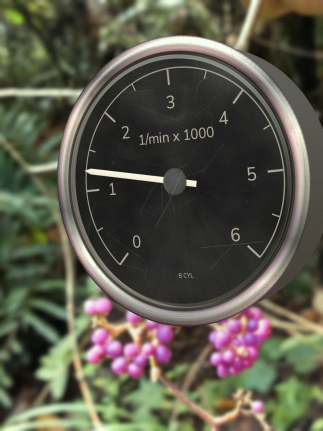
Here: 1250 rpm
